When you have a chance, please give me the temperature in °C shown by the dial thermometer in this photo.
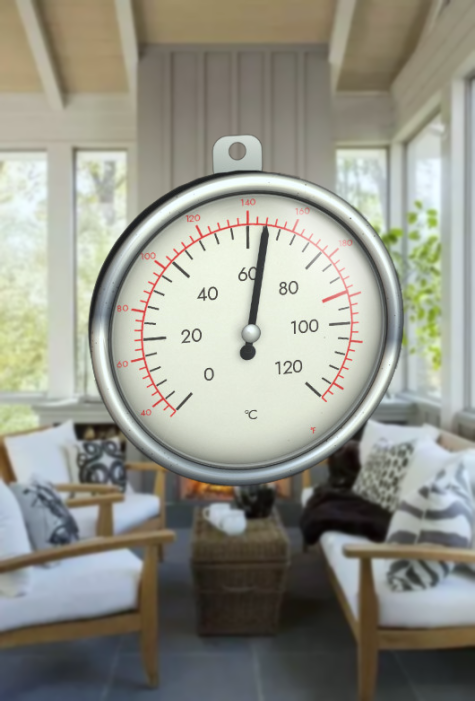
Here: 64 °C
